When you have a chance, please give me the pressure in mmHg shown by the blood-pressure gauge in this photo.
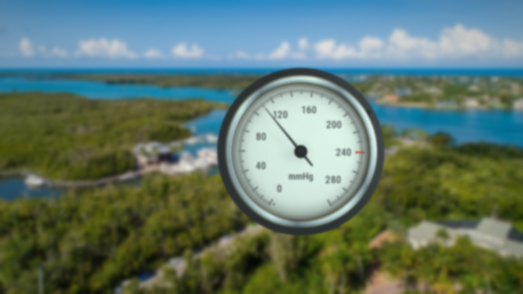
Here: 110 mmHg
